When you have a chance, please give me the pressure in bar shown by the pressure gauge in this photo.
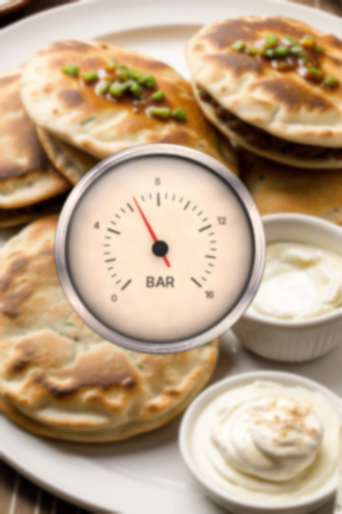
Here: 6.5 bar
